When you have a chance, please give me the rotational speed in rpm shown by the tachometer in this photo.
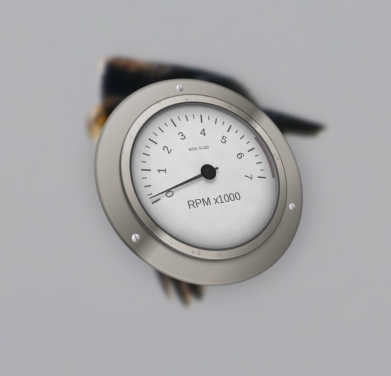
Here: 125 rpm
